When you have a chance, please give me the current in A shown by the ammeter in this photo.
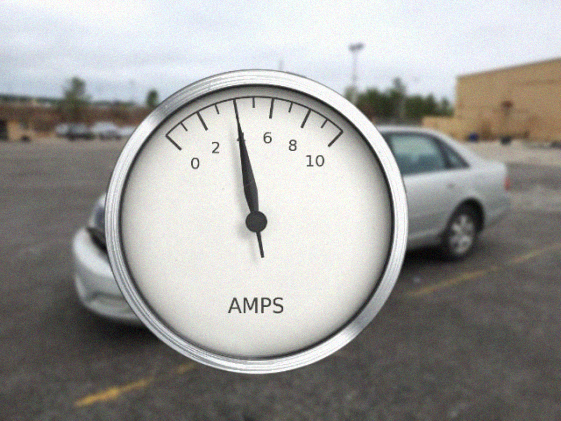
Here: 4 A
